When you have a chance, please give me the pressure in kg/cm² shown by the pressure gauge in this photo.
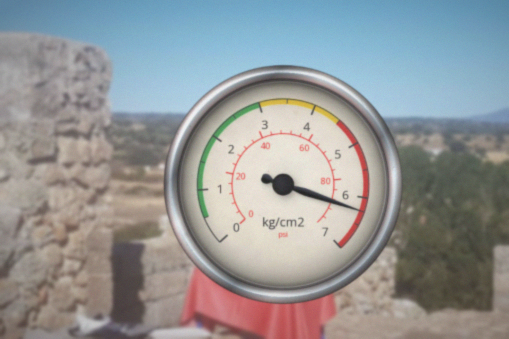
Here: 6.25 kg/cm²
